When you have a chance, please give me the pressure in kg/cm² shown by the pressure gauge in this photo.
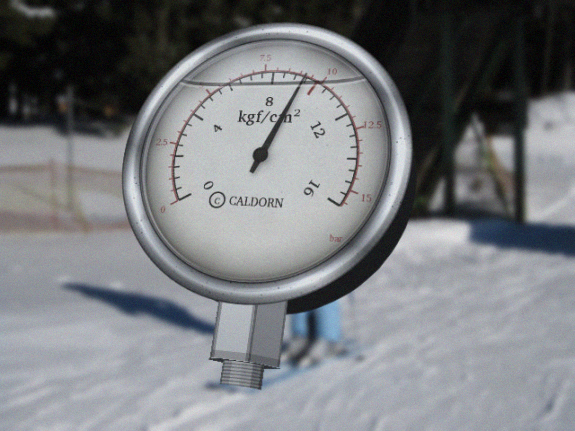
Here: 9.5 kg/cm²
